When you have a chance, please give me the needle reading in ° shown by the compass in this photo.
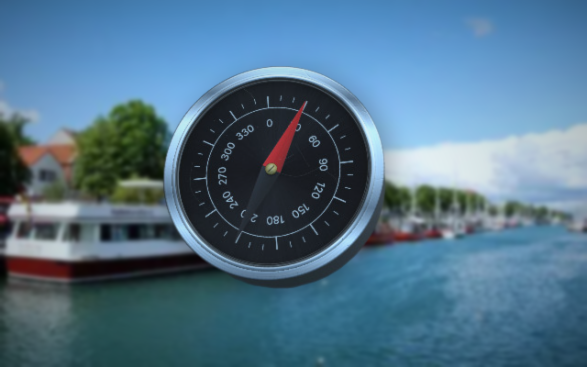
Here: 30 °
